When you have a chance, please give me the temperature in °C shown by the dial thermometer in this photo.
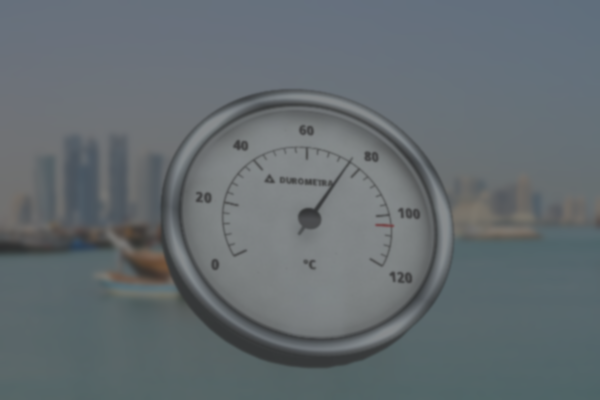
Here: 76 °C
